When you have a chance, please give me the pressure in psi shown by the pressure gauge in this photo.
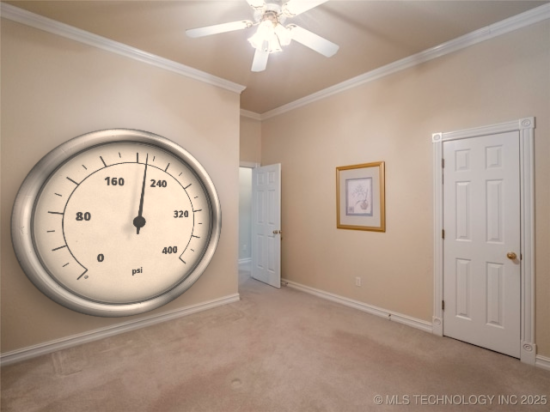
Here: 210 psi
